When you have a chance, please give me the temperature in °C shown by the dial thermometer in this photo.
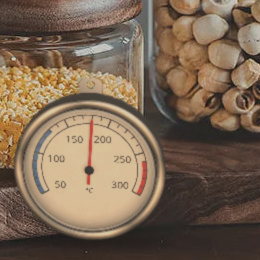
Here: 180 °C
